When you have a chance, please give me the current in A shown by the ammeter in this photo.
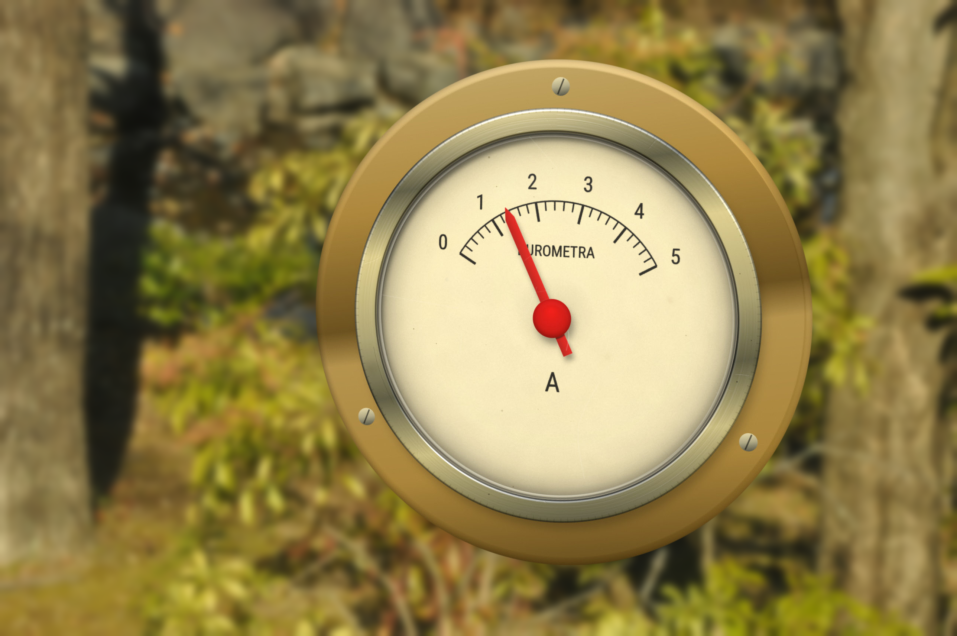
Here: 1.4 A
